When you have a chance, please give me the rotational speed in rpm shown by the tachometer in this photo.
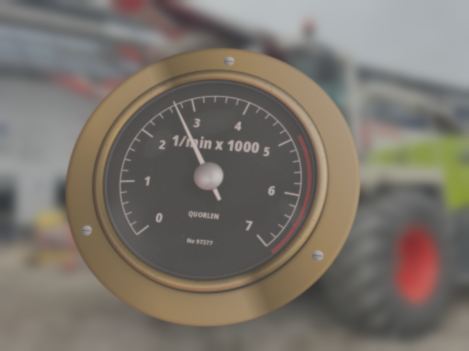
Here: 2700 rpm
